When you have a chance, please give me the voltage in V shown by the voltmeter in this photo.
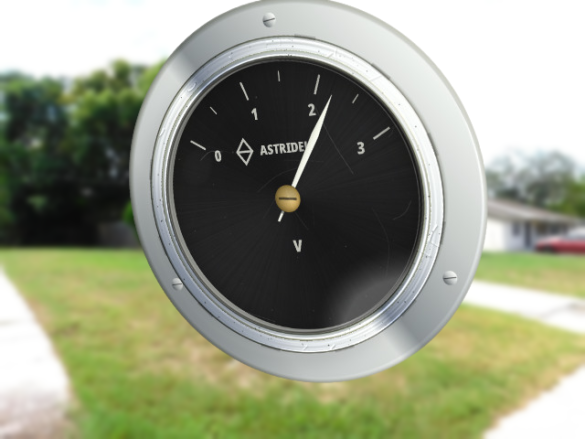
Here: 2.25 V
